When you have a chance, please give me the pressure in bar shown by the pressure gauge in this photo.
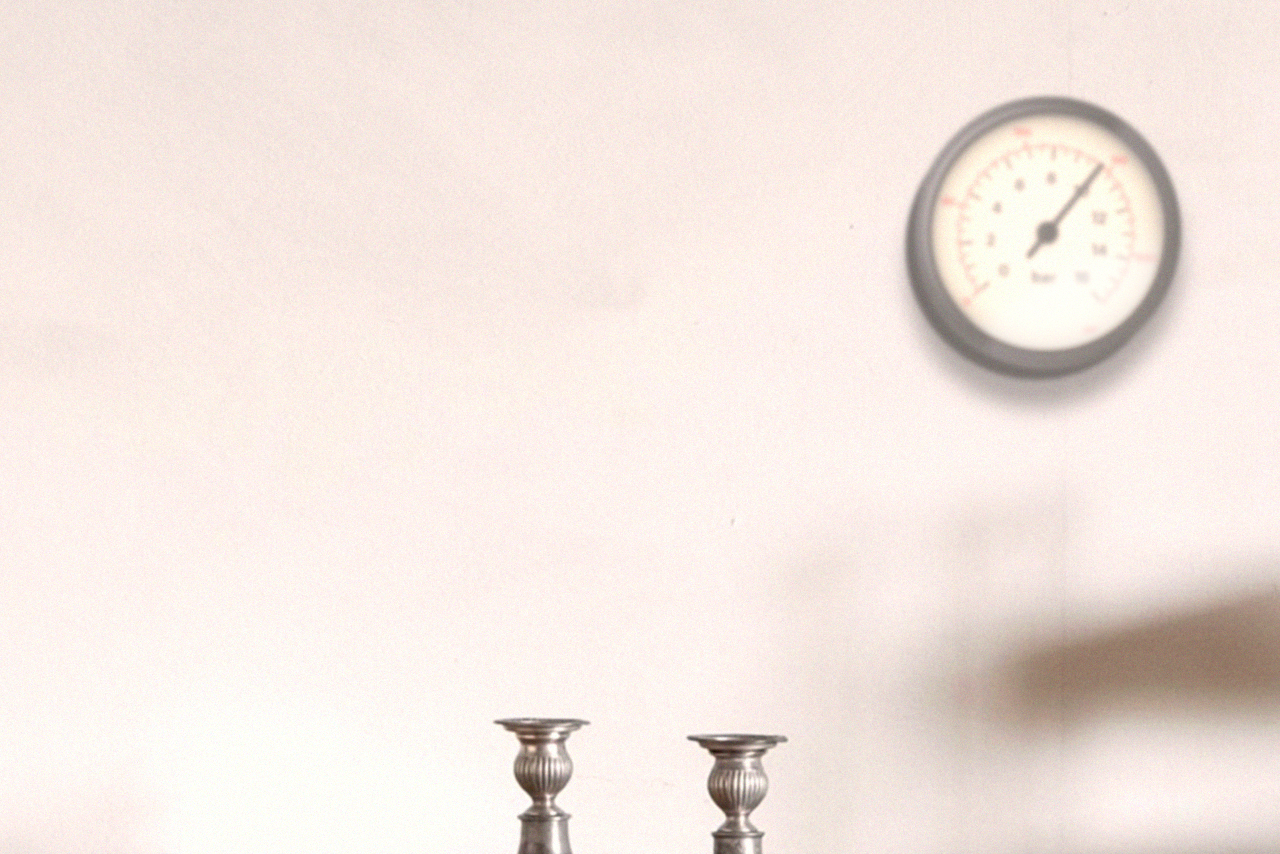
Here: 10 bar
